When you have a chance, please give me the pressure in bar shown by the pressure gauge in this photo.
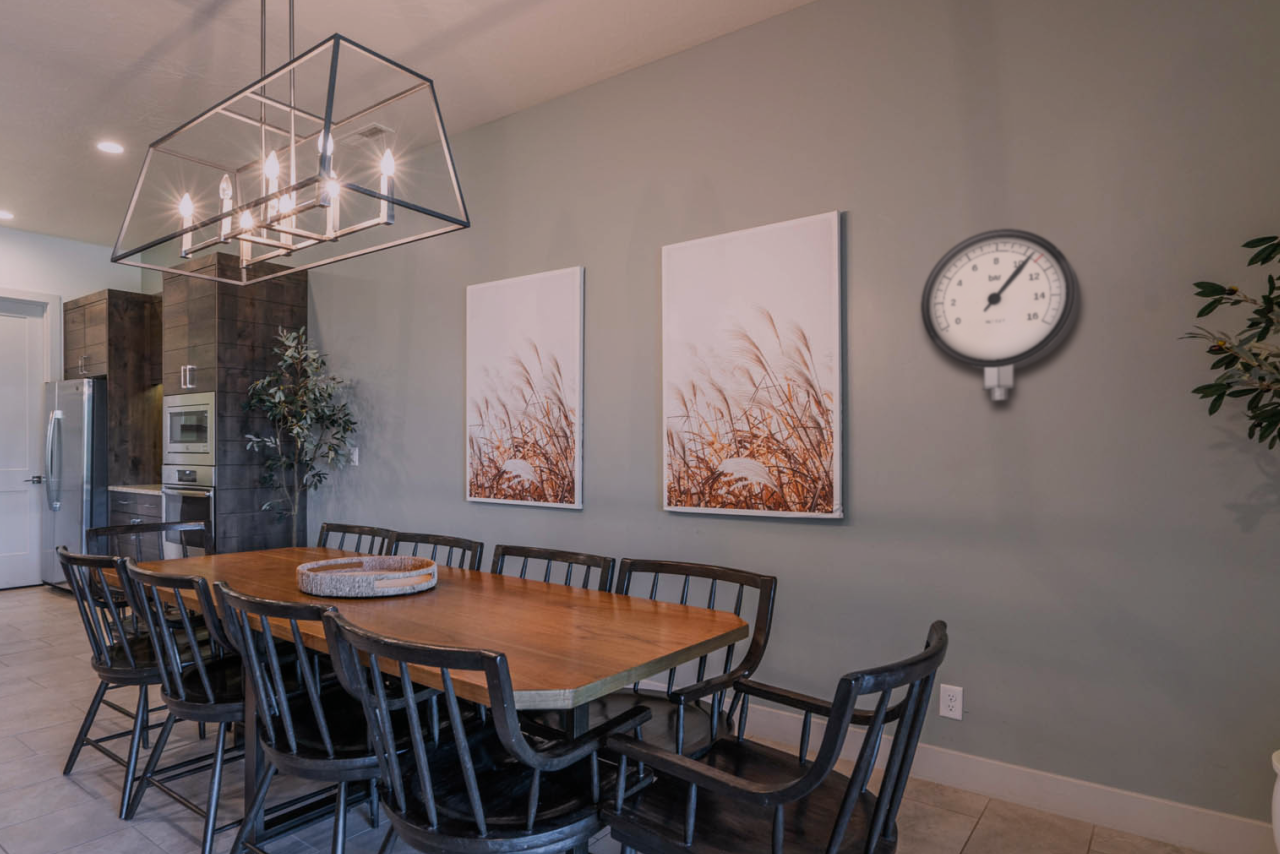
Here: 10.5 bar
